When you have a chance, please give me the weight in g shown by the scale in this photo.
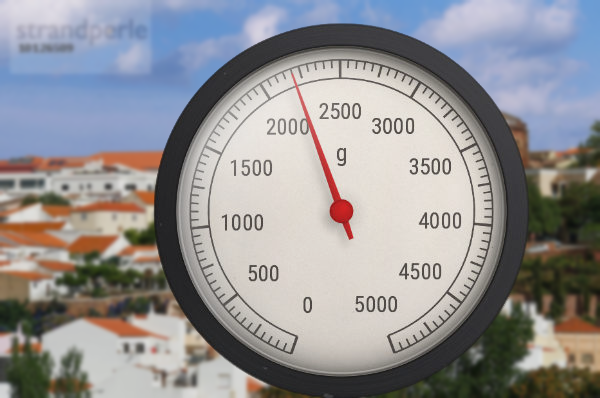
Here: 2200 g
